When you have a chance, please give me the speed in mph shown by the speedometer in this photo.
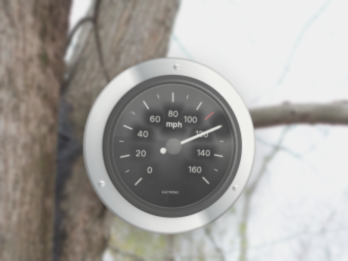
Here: 120 mph
